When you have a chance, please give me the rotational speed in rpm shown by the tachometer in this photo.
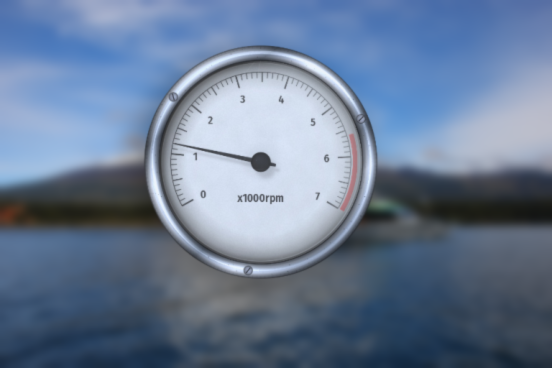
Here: 1200 rpm
